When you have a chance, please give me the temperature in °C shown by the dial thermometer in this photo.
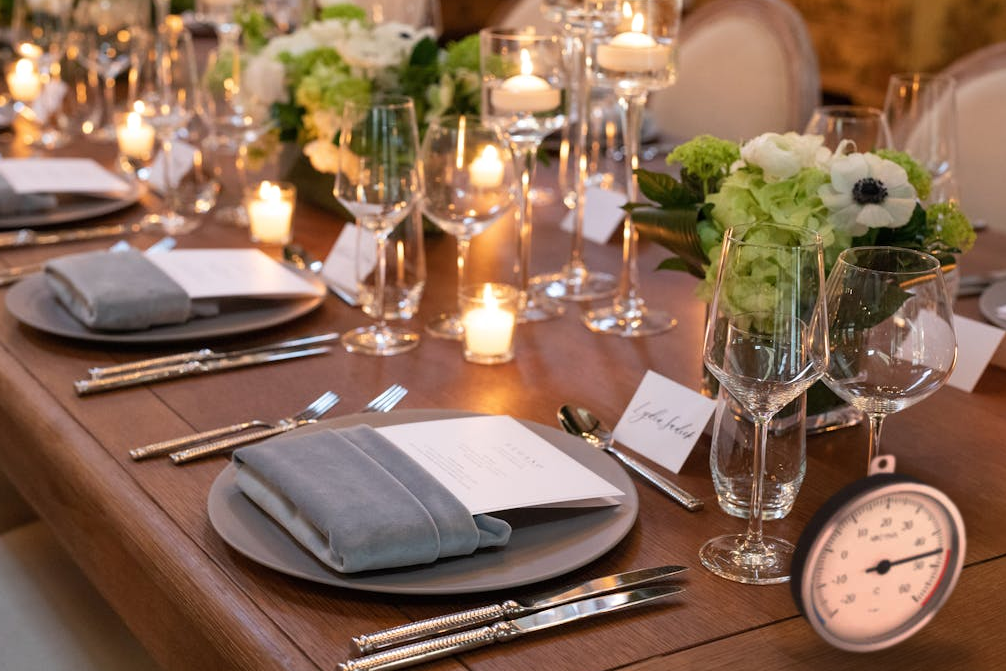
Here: 45 °C
